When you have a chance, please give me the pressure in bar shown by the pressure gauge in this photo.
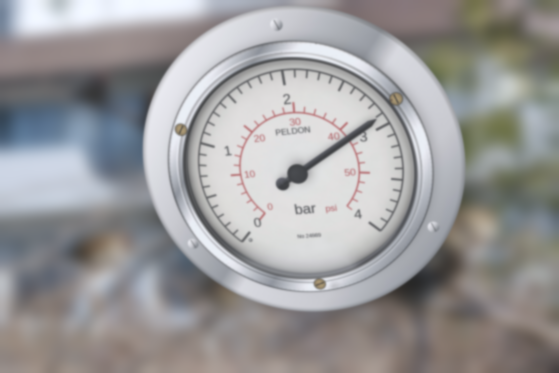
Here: 2.9 bar
